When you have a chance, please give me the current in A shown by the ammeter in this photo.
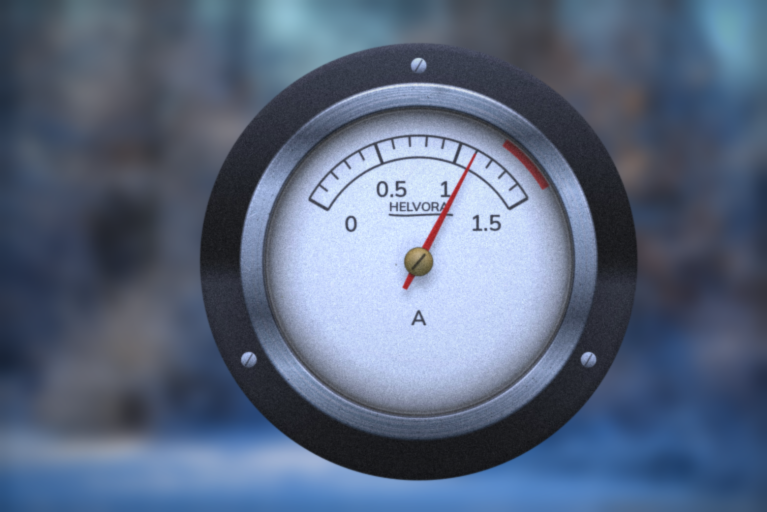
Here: 1.1 A
